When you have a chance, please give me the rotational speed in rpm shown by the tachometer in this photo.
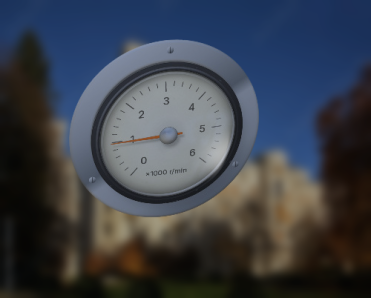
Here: 1000 rpm
